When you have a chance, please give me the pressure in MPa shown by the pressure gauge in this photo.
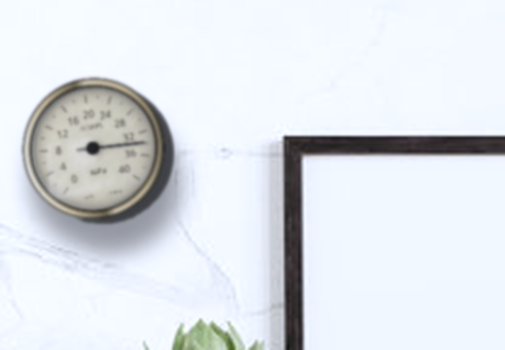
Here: 34 MPa
